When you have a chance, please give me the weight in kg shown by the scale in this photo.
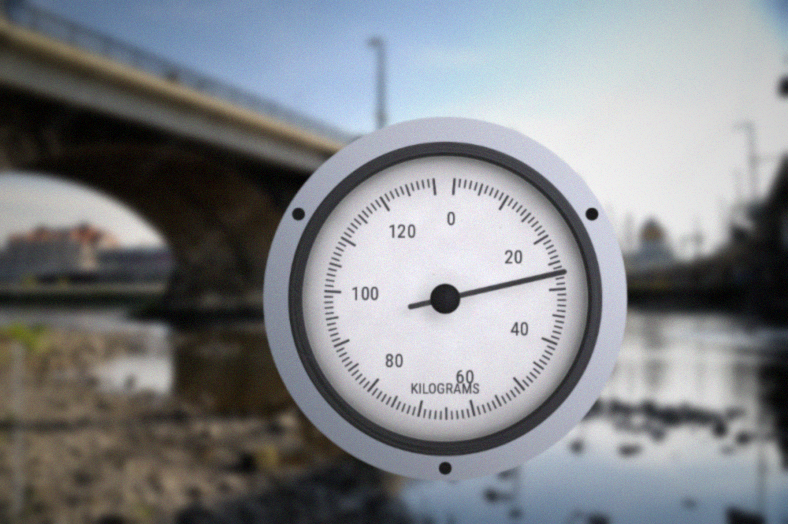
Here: 27 kg
